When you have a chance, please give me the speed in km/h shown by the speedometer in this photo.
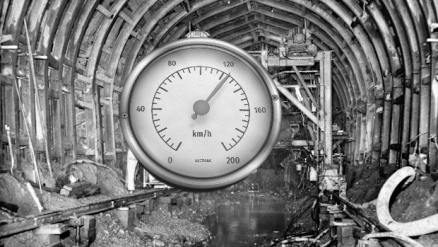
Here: 125 km/h
